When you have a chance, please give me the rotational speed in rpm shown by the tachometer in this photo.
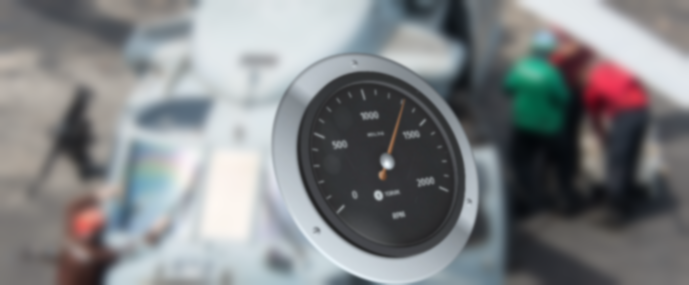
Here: 1300 rpm
